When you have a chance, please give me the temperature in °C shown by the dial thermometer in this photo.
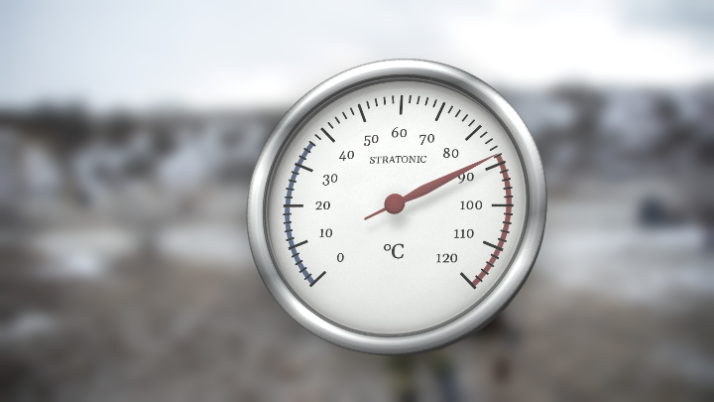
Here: 88 °C
